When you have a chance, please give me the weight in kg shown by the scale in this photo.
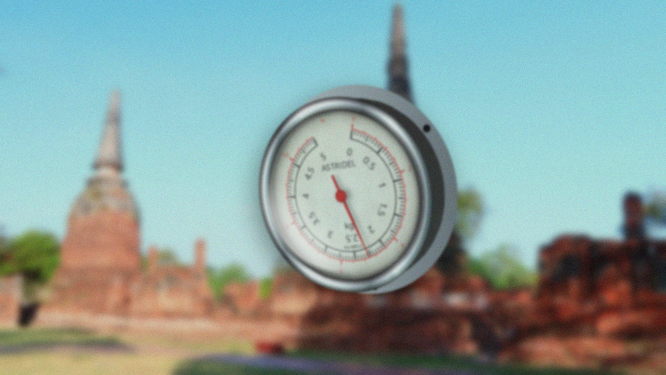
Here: 2.25 kg
